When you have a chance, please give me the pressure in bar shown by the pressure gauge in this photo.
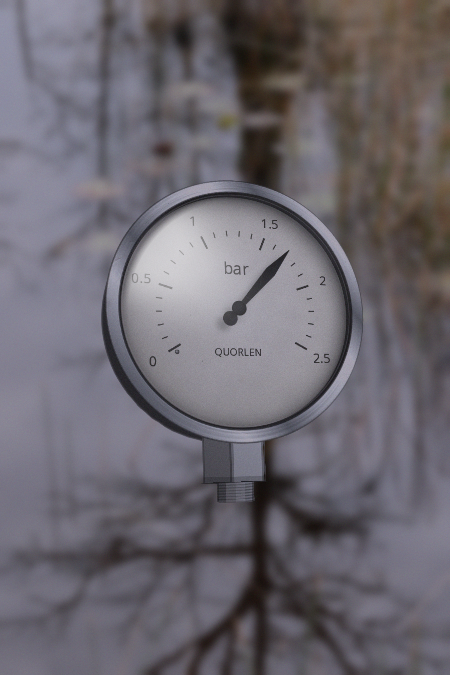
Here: 1.7 bar
